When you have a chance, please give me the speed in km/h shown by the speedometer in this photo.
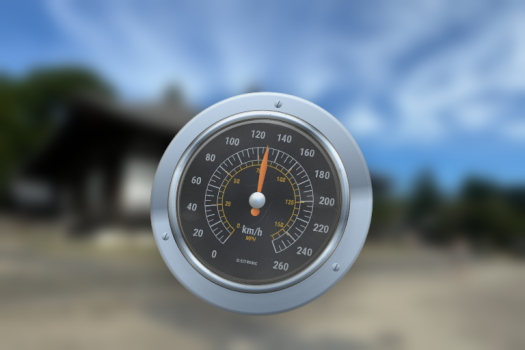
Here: 130 km/h
